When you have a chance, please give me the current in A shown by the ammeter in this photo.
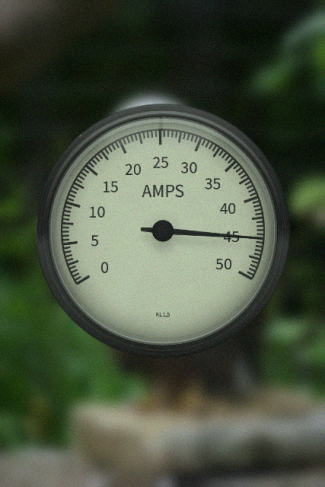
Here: 45 A
